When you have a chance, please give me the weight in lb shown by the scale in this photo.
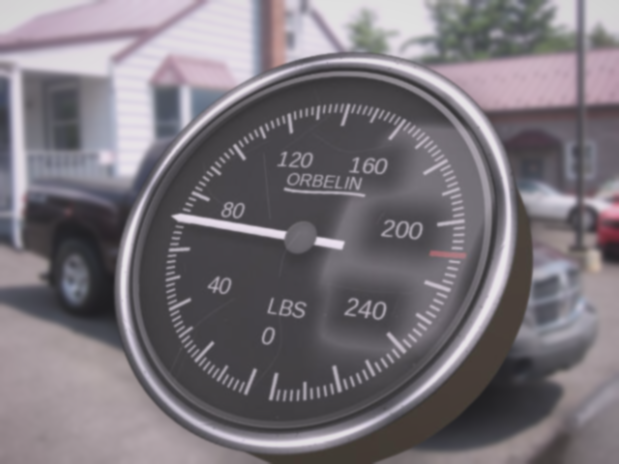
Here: 70 lb
